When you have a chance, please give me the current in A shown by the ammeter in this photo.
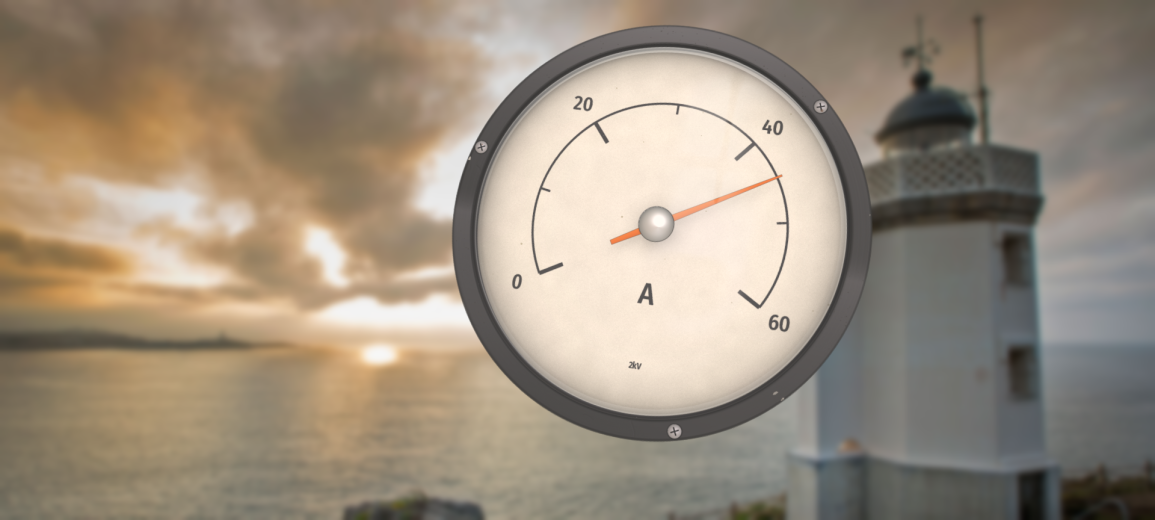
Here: 45 A
